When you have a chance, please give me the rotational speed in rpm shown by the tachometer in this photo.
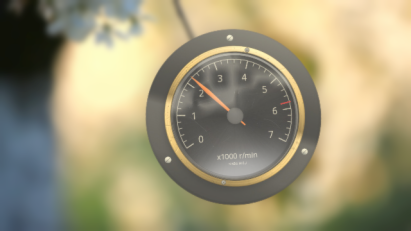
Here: 2200 rpm
